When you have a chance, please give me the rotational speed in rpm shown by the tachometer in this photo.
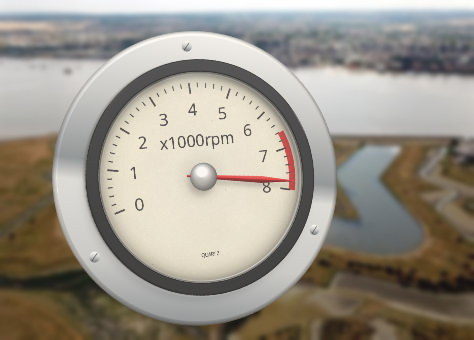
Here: 7800 rpm
